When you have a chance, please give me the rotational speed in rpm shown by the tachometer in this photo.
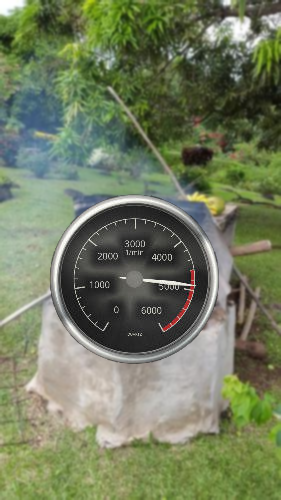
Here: 4900 rpm
